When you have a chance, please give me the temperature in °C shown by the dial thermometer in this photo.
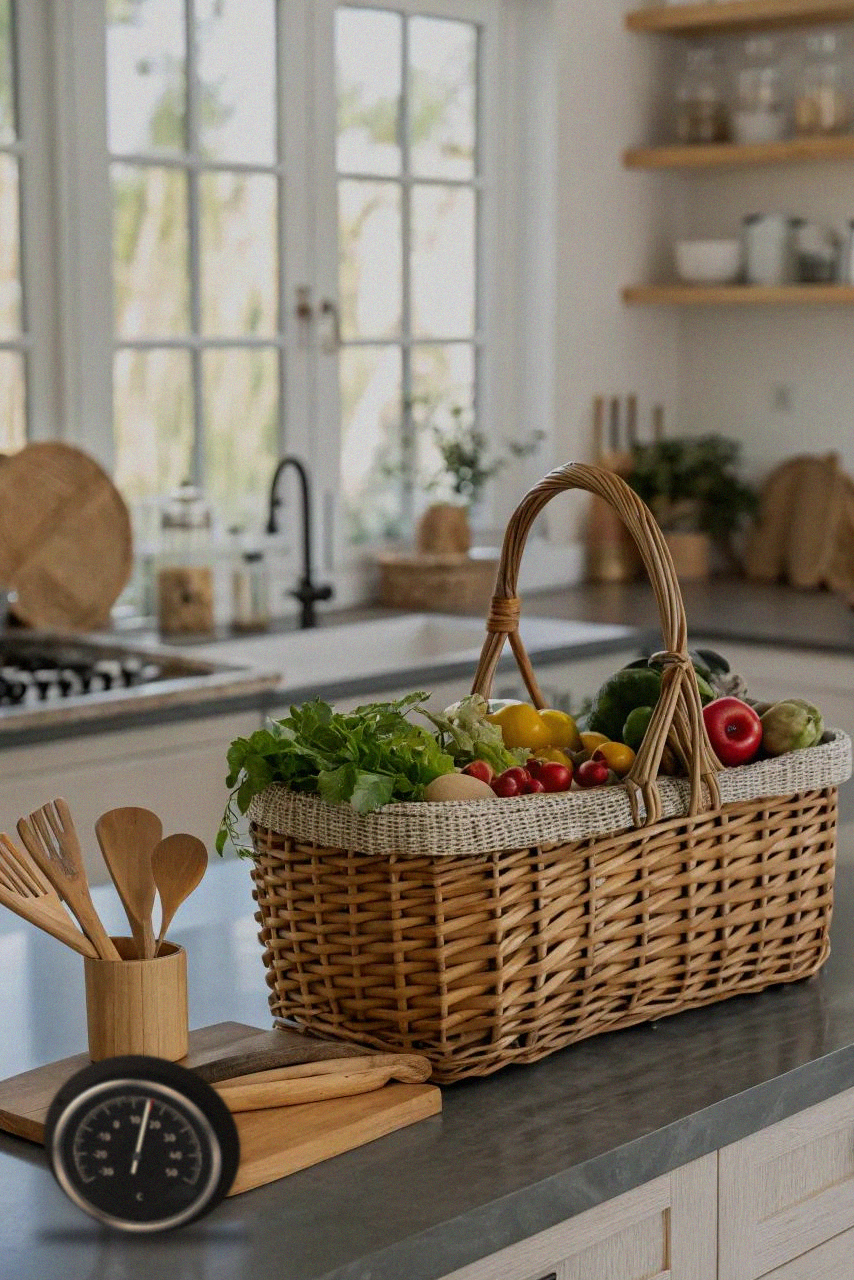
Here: 15 °C
